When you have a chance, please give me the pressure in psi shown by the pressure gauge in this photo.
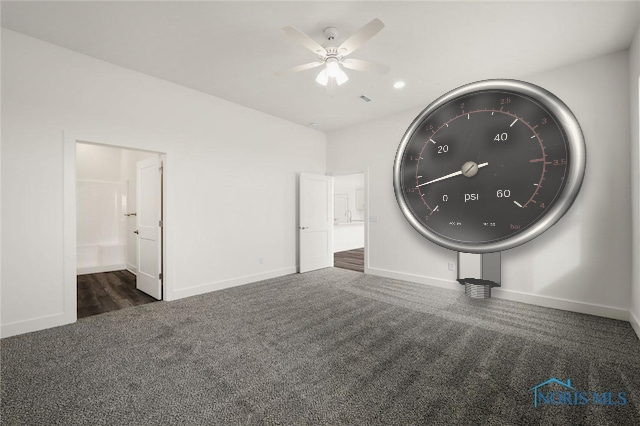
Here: 7.5 psi
